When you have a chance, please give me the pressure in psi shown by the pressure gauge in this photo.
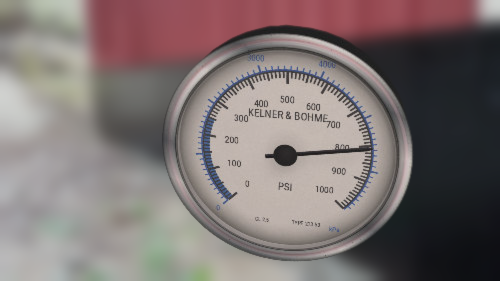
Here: 800 psi
